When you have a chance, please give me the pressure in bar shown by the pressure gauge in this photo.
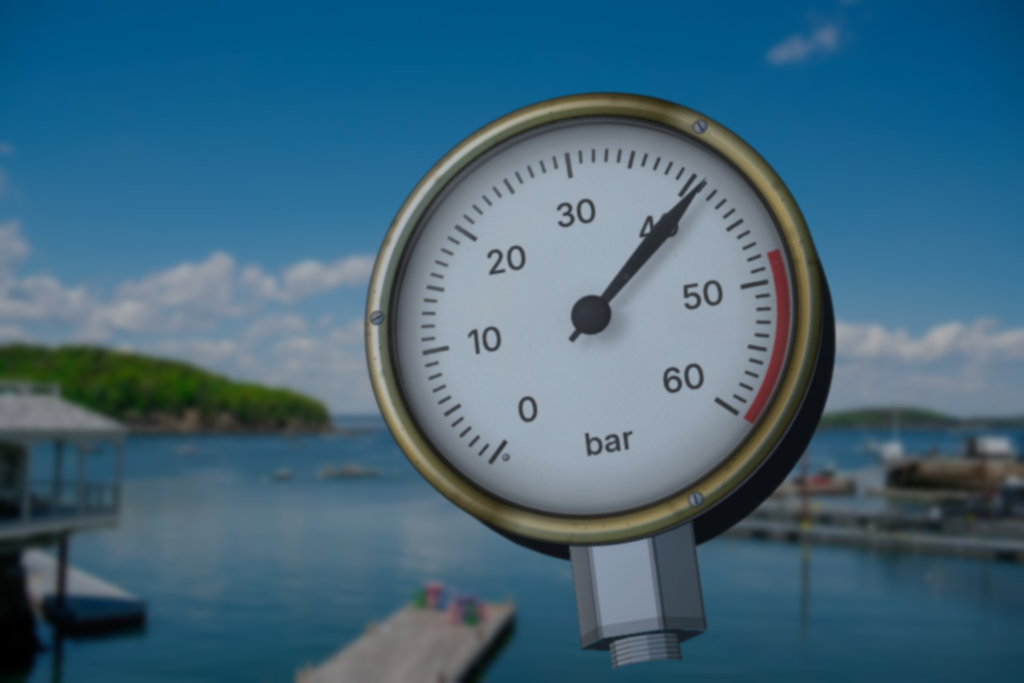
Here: 41 bar
